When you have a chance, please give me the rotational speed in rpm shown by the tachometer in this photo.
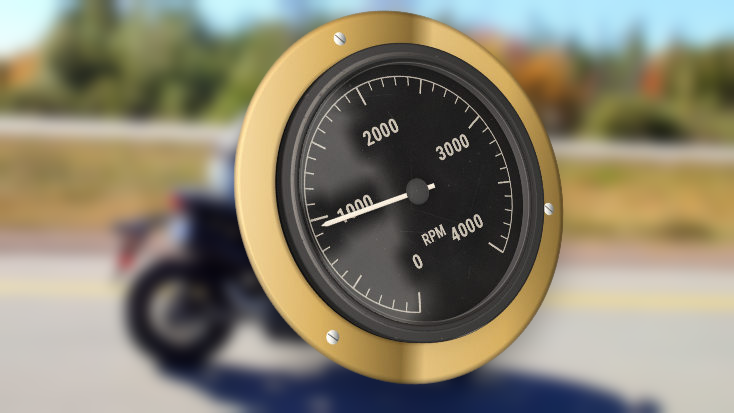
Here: 950 rpm
